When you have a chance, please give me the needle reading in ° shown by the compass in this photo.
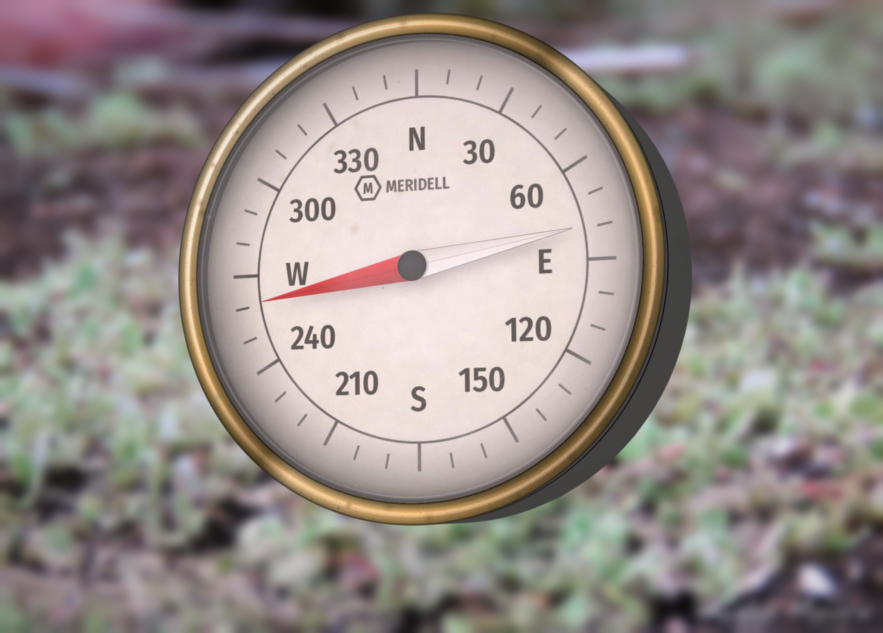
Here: 260 °
